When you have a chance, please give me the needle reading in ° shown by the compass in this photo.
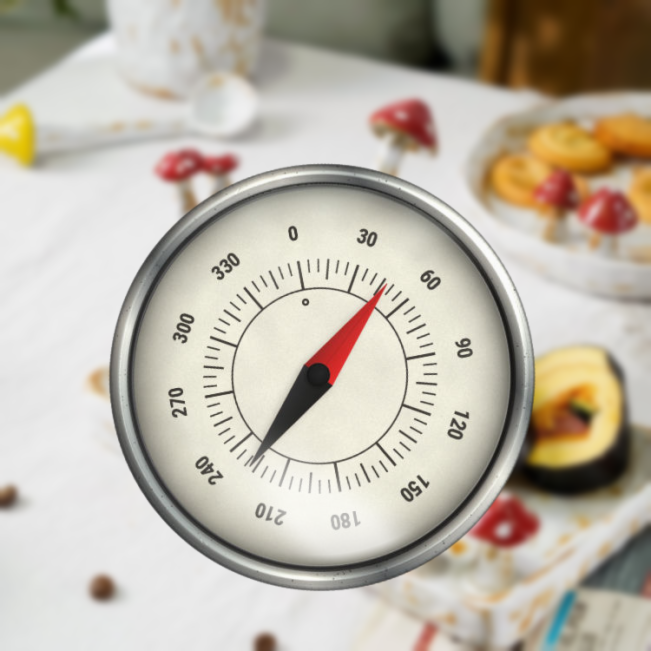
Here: 47.5 °
